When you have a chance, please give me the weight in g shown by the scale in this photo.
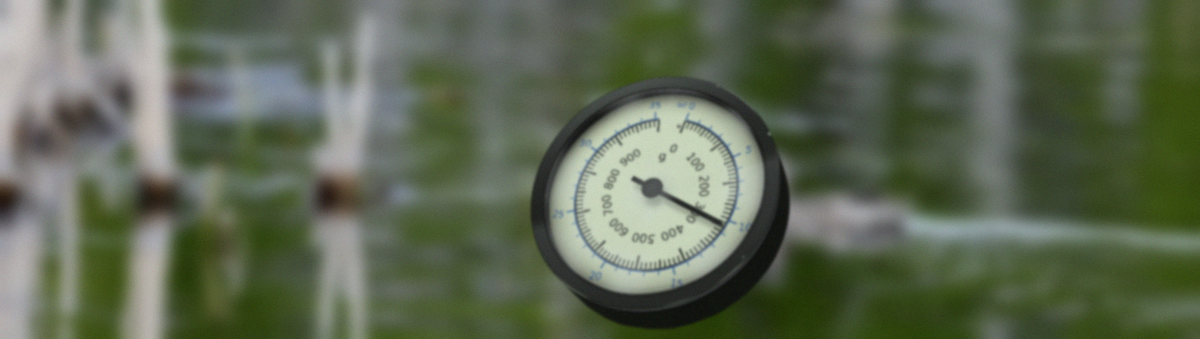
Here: 300 g
